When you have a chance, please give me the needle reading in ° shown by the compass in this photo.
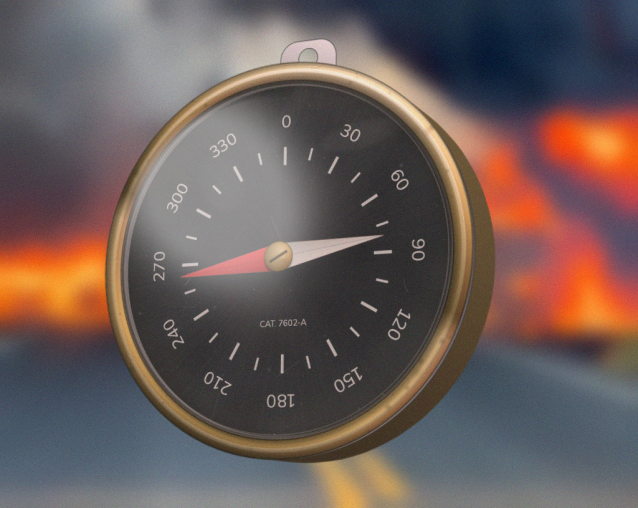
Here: 262.5 °
